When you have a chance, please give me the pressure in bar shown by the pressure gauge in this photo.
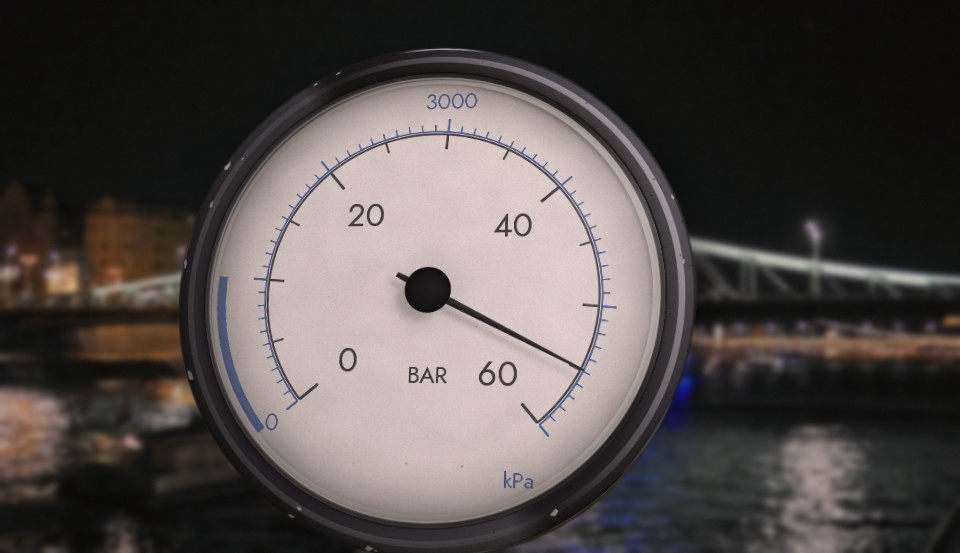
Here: 55 bar
